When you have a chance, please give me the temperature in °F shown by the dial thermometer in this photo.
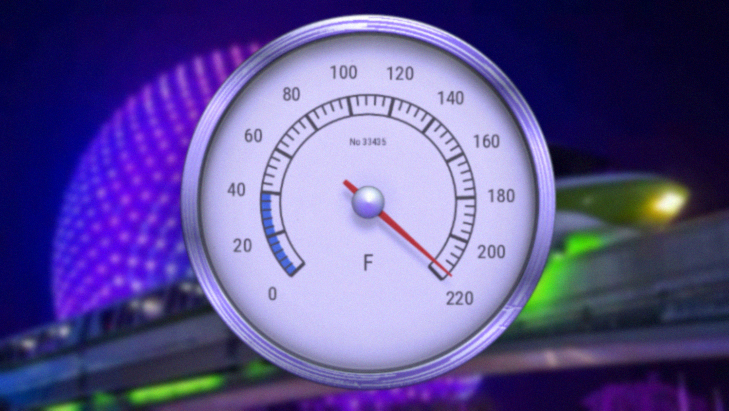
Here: 216 °F
